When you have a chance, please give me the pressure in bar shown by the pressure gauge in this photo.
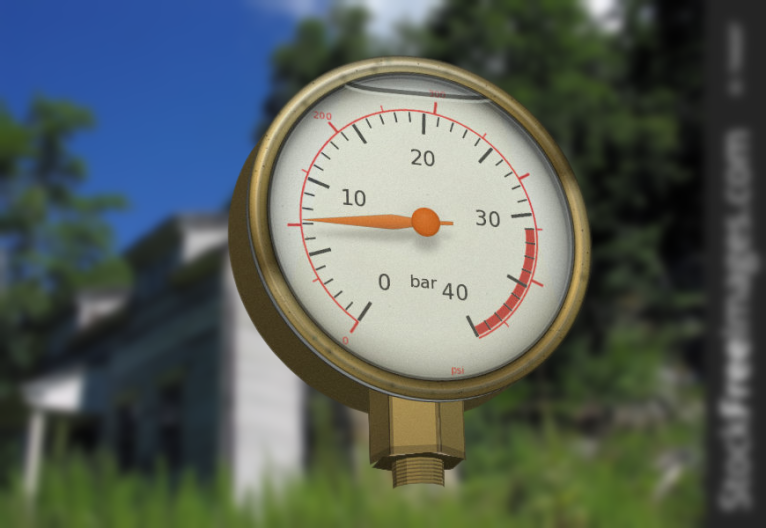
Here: 7 bar
